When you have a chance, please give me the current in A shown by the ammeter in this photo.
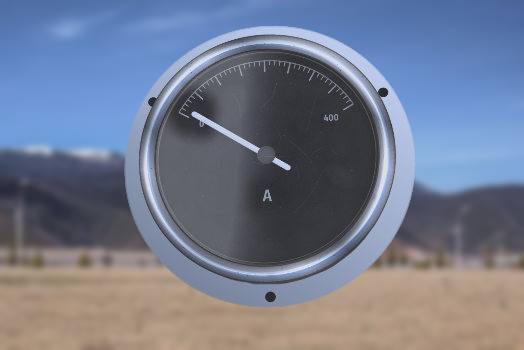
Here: 10 A
